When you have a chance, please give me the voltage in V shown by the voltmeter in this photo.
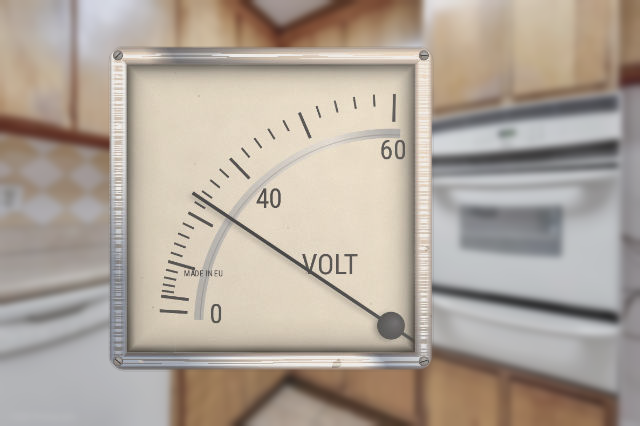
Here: 33 V
